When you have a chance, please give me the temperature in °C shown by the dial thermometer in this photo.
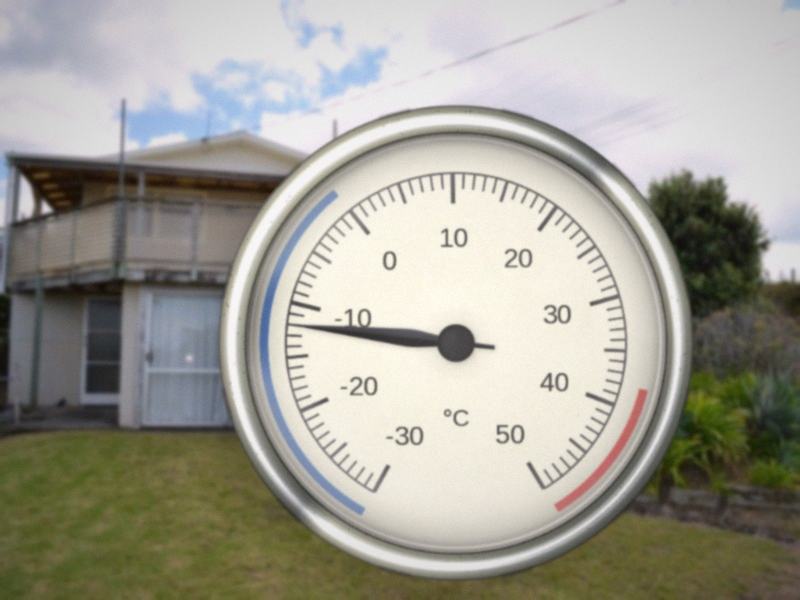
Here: -12 °C
